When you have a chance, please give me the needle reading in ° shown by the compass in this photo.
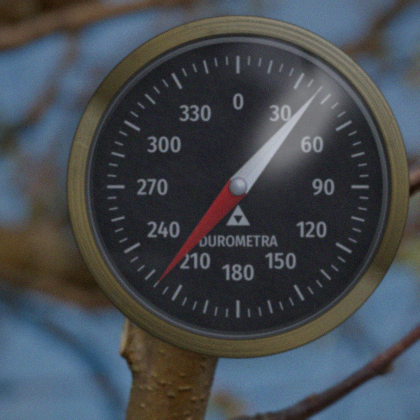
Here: 220 °
